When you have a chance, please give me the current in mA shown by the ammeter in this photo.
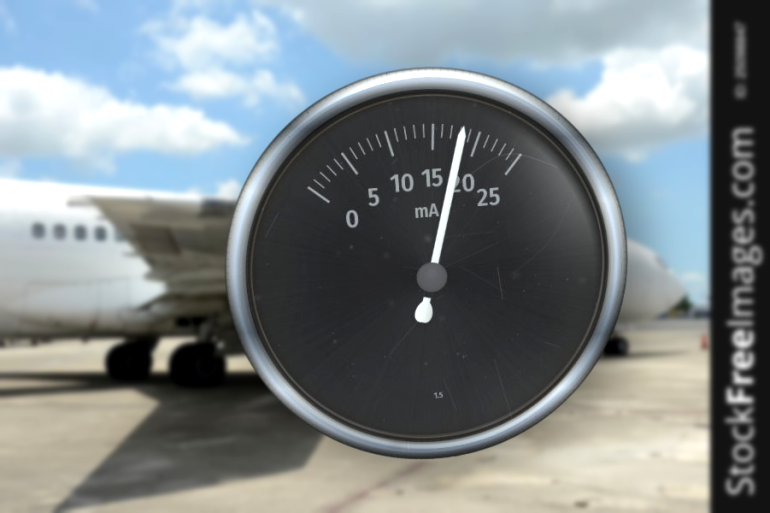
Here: 18 mA
